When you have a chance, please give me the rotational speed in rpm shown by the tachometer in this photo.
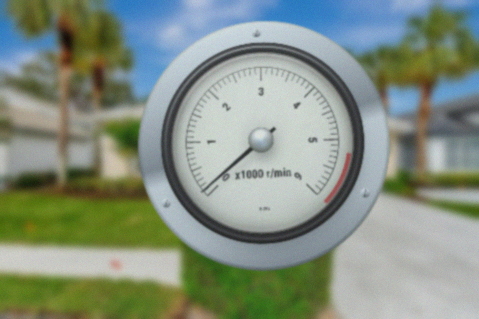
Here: 100 rpm
